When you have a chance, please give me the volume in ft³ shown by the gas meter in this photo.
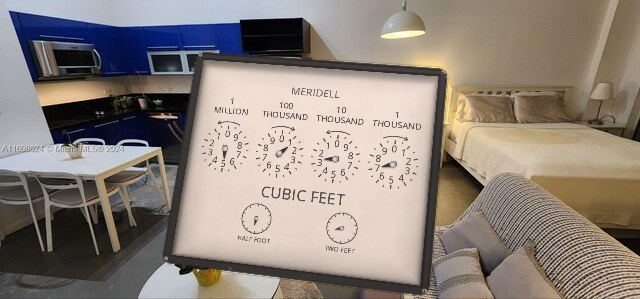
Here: 512700 ft³
